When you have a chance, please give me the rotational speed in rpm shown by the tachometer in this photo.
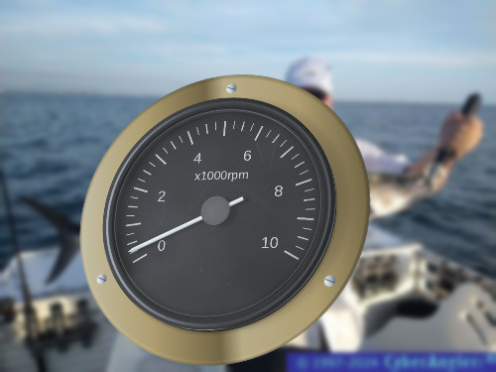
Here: 250 rpm
